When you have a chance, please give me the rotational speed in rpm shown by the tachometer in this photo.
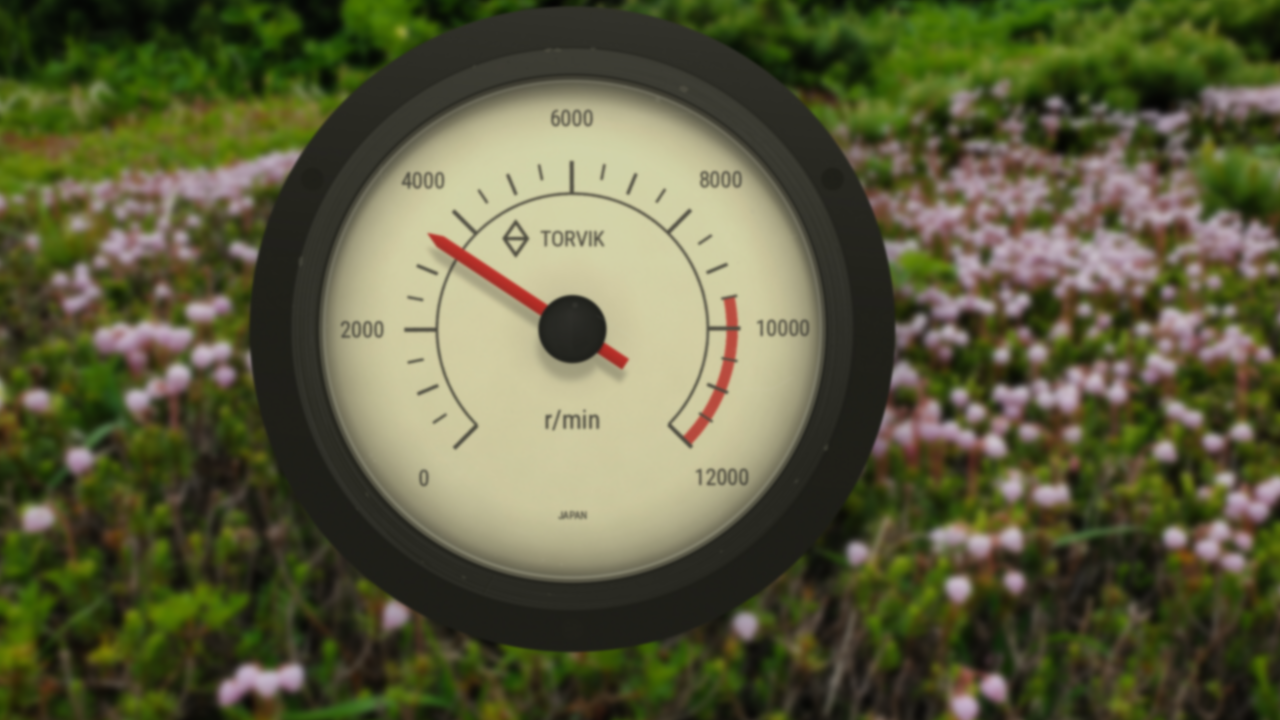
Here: 3500 rpm
